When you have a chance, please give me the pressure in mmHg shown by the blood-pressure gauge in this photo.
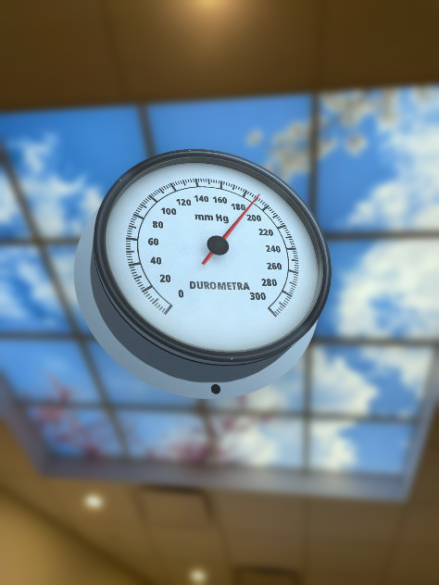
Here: 190 mmHg
